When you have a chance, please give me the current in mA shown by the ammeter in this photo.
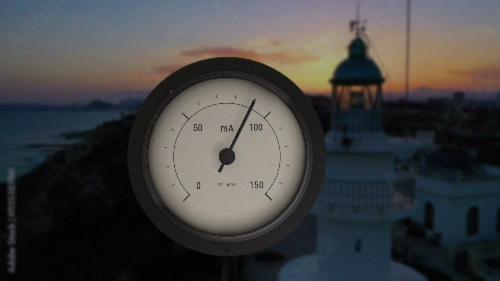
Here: 90 mA
